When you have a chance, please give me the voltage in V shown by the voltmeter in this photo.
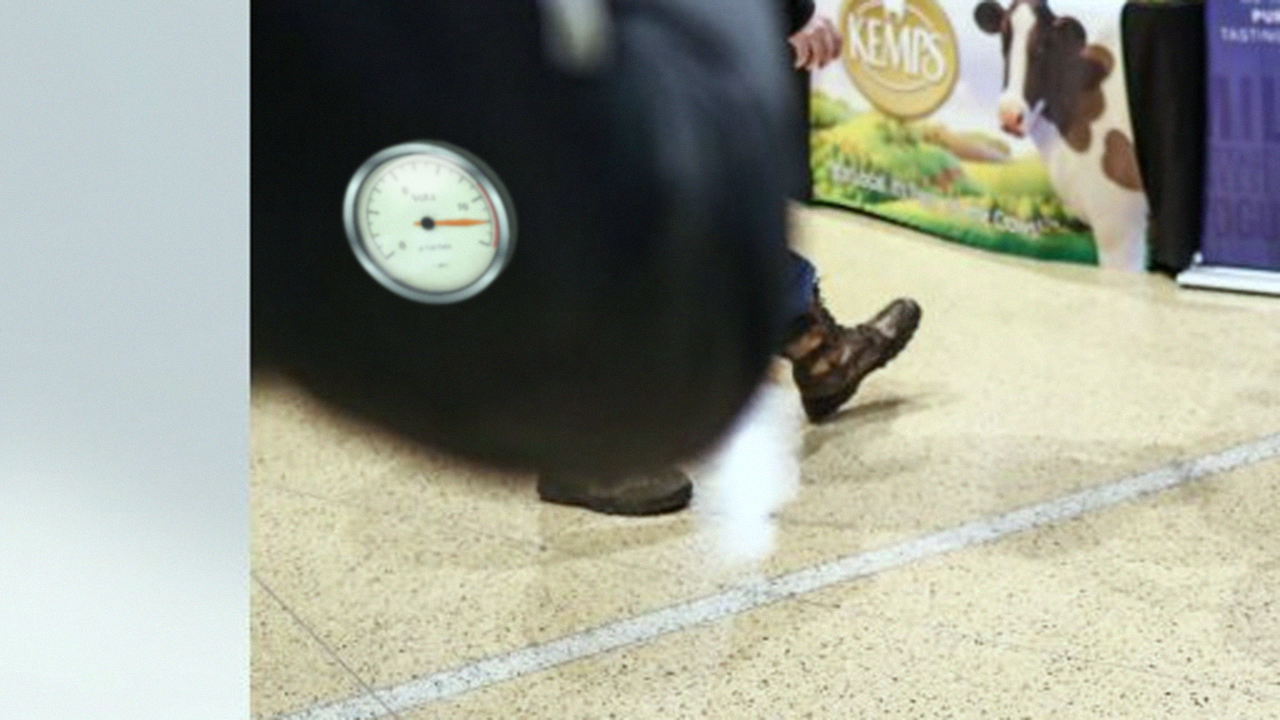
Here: 18 V
